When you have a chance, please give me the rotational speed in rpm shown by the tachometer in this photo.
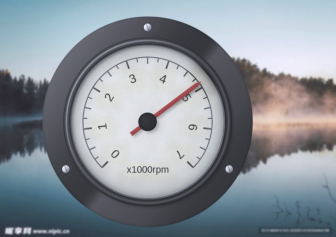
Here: 4875 rpm
